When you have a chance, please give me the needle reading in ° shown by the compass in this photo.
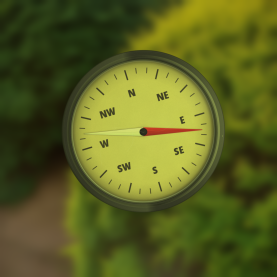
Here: 105 °
